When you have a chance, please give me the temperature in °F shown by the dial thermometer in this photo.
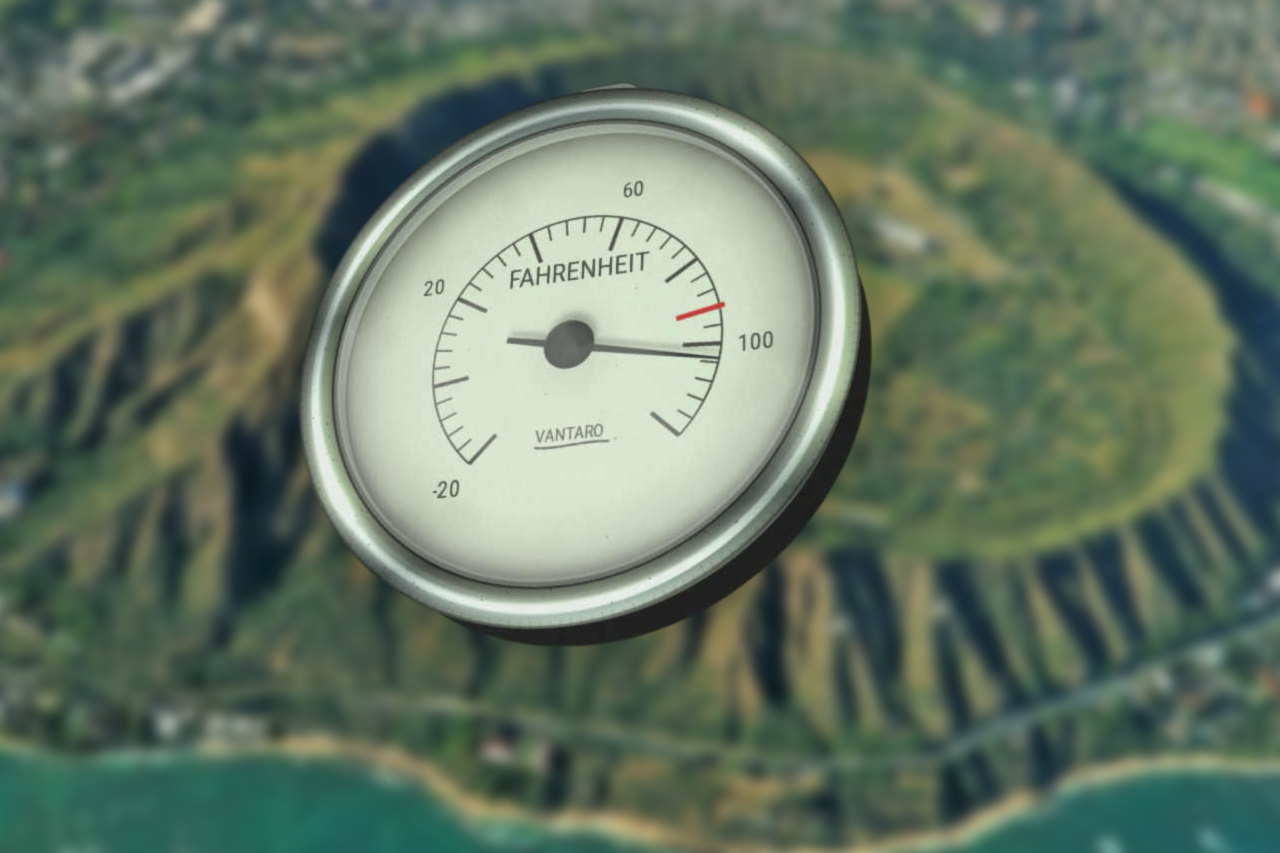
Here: 104 °F
